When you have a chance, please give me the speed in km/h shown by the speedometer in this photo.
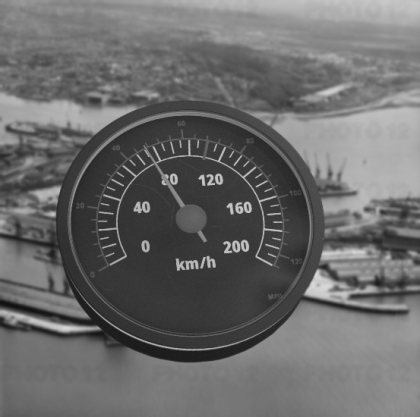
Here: 75 km/h
